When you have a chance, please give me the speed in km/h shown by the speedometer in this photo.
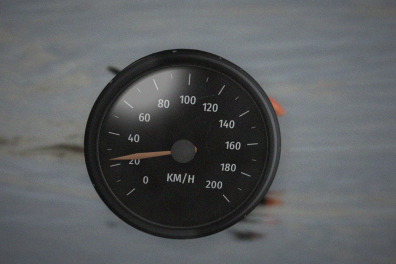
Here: 25 km/h
